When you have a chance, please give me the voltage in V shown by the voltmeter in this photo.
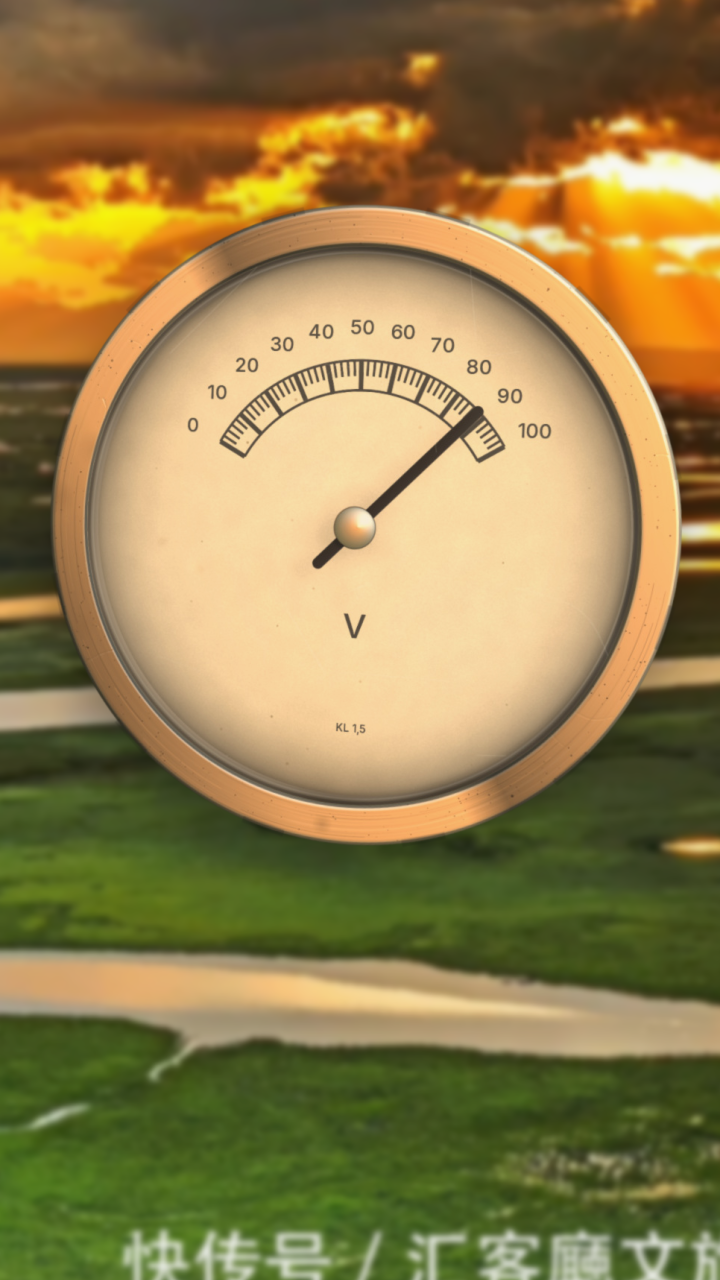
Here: 88 V
